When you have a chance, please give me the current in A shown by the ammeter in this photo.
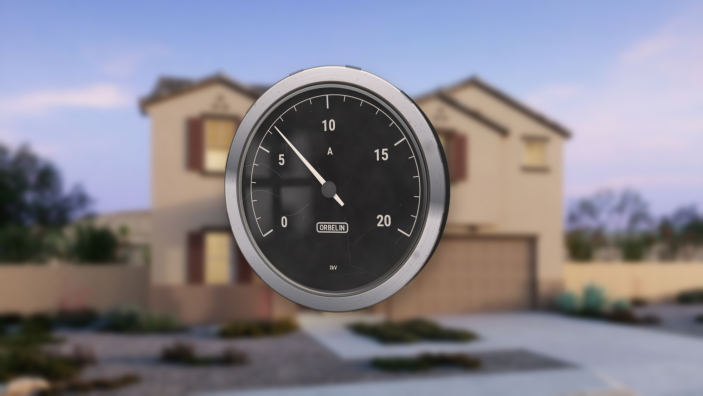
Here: 6.5 A
